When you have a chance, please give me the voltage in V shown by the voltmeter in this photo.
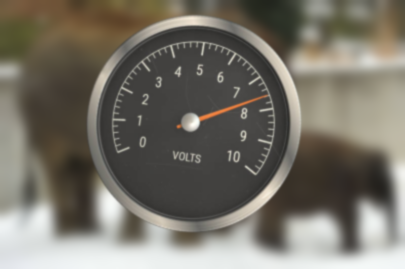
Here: 7.6 V
